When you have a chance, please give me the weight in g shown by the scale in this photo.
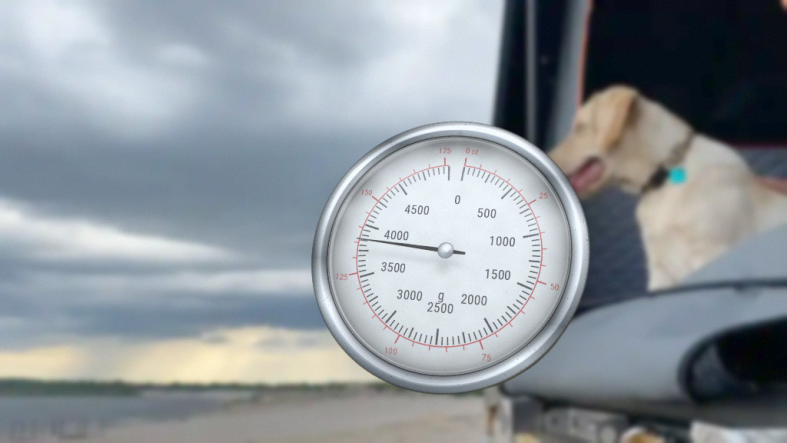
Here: 3850 g
